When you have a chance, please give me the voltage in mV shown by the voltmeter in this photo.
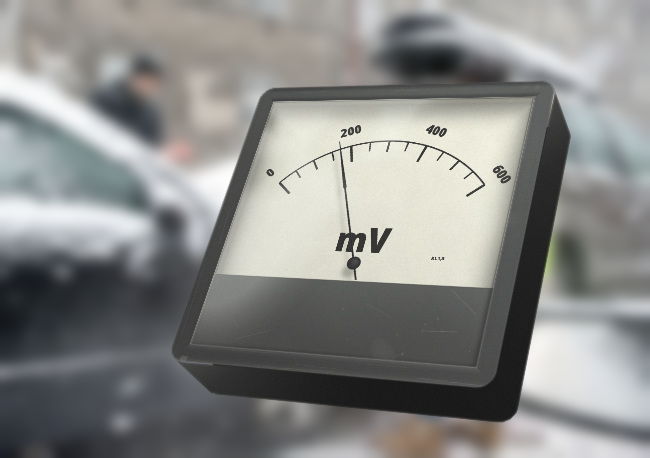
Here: 175 mV
